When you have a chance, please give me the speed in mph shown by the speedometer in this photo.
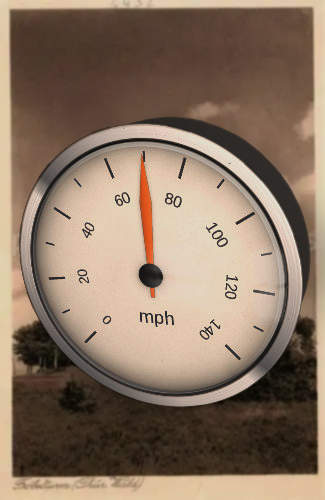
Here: 70 mph
